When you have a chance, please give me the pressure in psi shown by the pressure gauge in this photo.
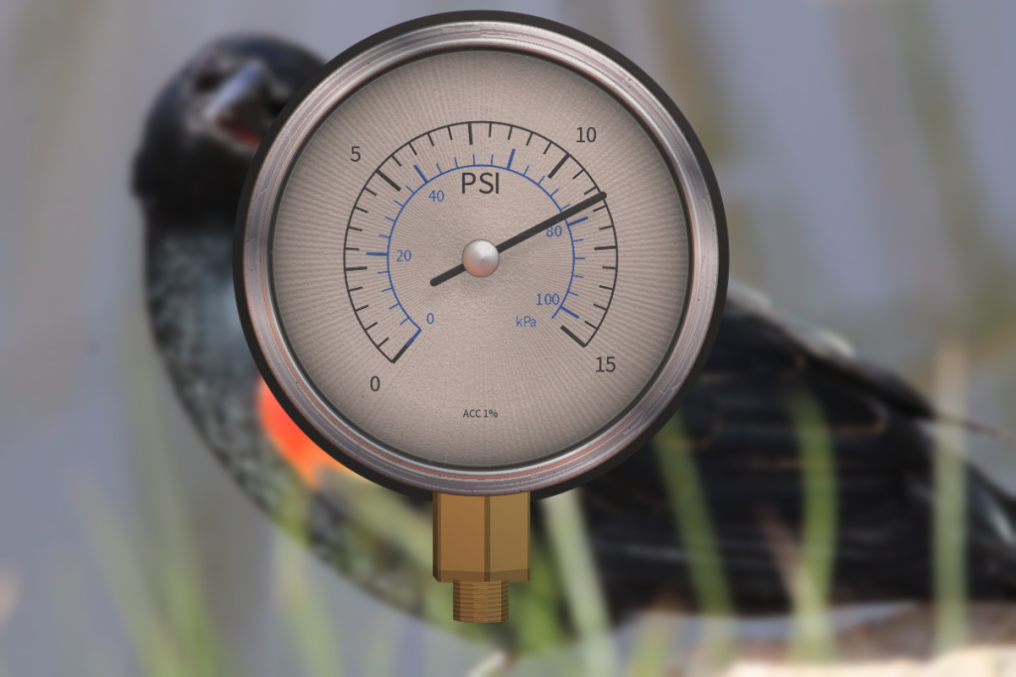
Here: 11.25 psi
